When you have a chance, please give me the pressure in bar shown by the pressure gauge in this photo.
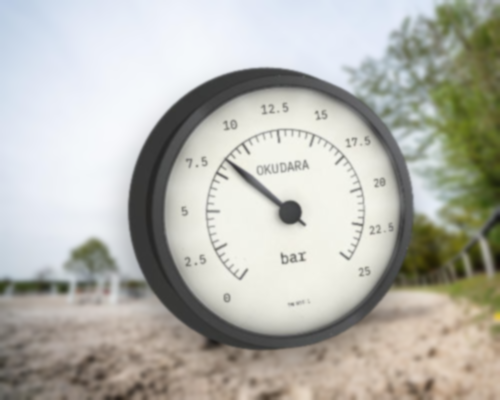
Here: 8.5 bar
